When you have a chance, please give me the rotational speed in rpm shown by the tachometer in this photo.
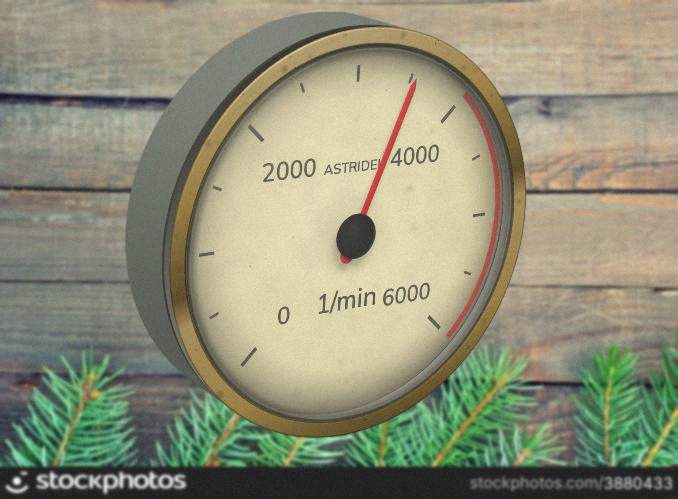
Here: 3500 rpm
